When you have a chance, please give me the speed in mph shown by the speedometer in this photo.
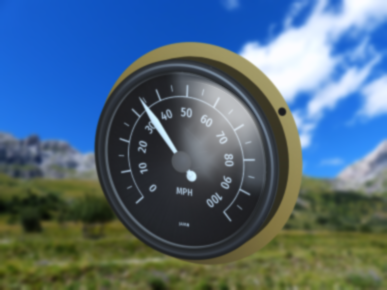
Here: 35 mph
